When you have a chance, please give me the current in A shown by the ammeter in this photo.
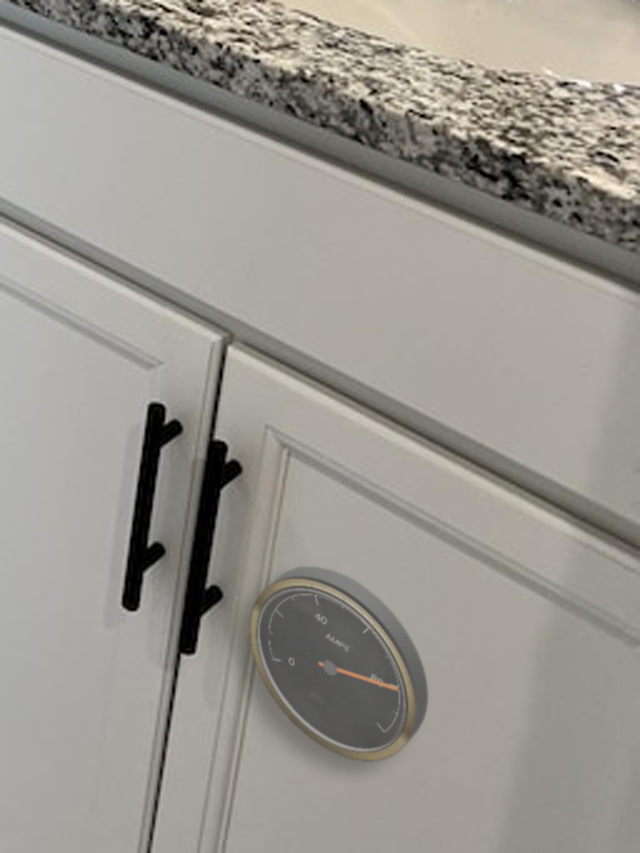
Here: 80 A
